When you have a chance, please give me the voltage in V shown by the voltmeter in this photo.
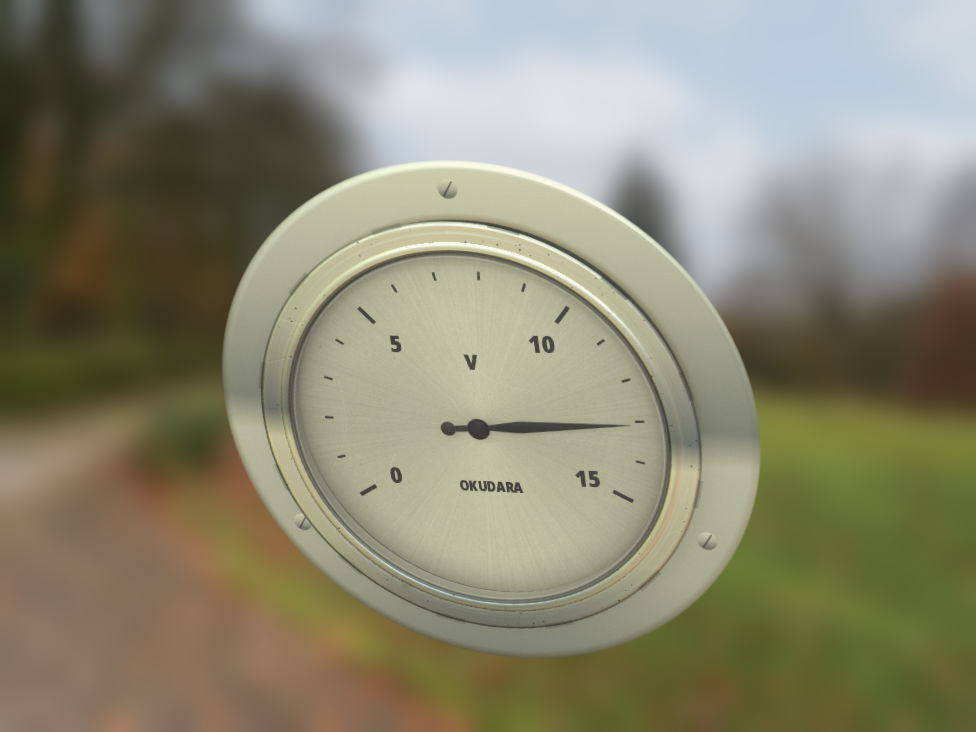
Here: 13 V
